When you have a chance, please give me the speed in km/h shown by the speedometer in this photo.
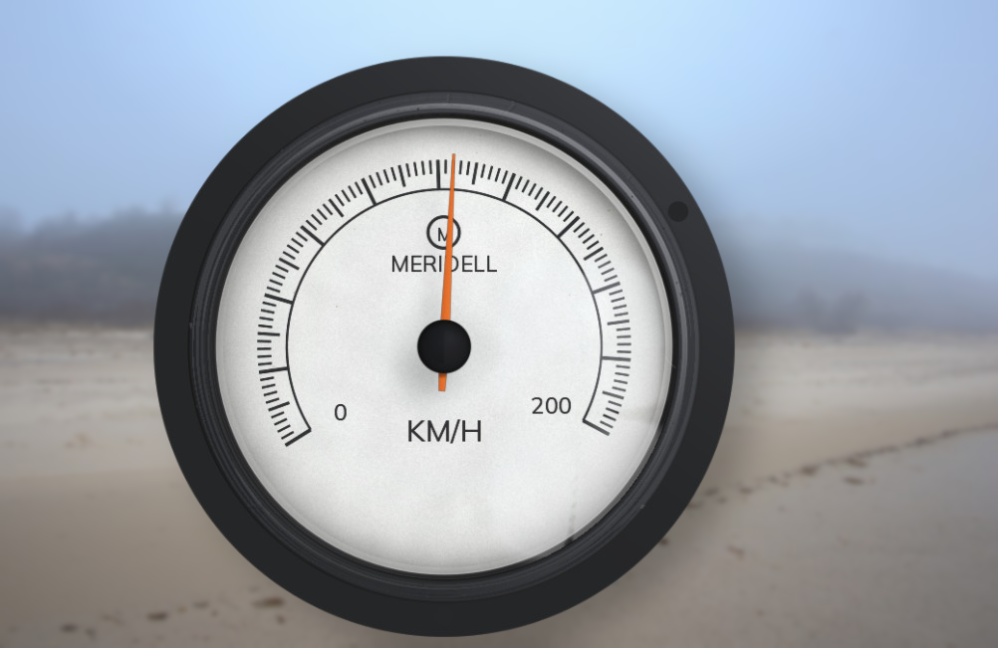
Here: 104 km/h
